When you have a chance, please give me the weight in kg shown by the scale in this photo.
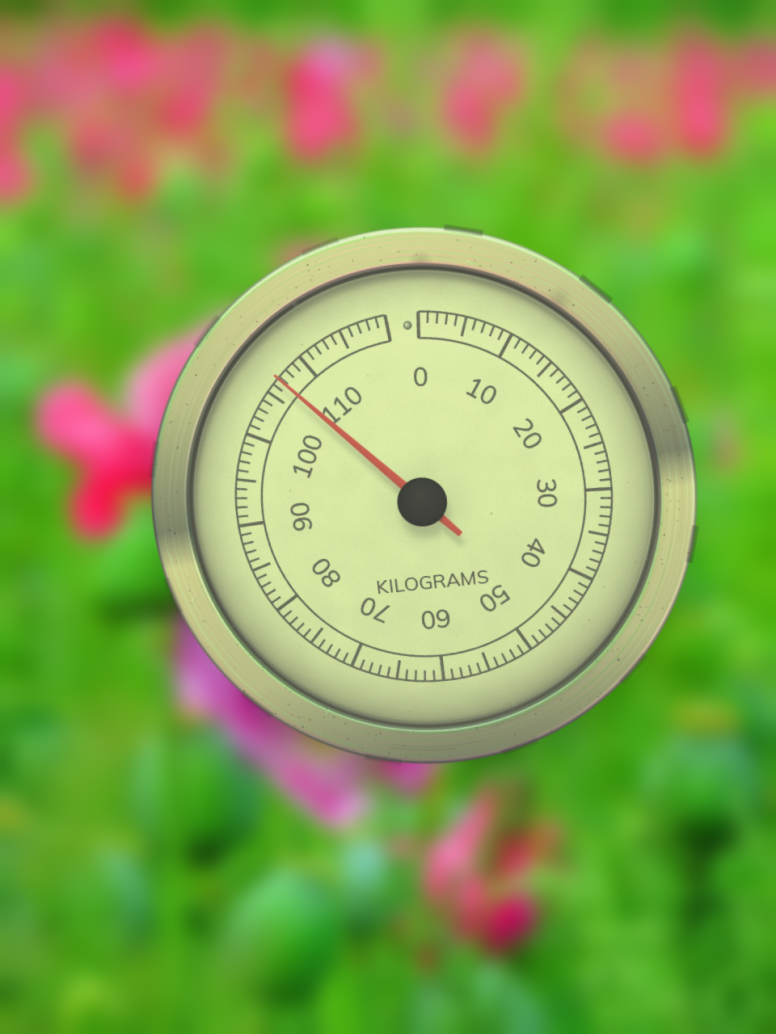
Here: 107 kg
